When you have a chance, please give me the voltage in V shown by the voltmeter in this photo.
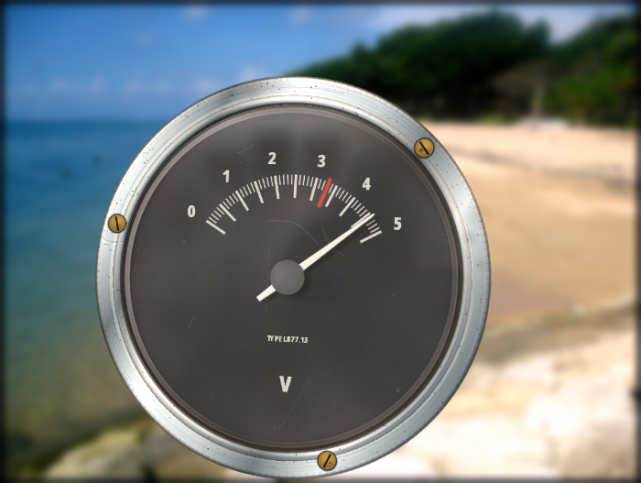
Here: 4.6 V
